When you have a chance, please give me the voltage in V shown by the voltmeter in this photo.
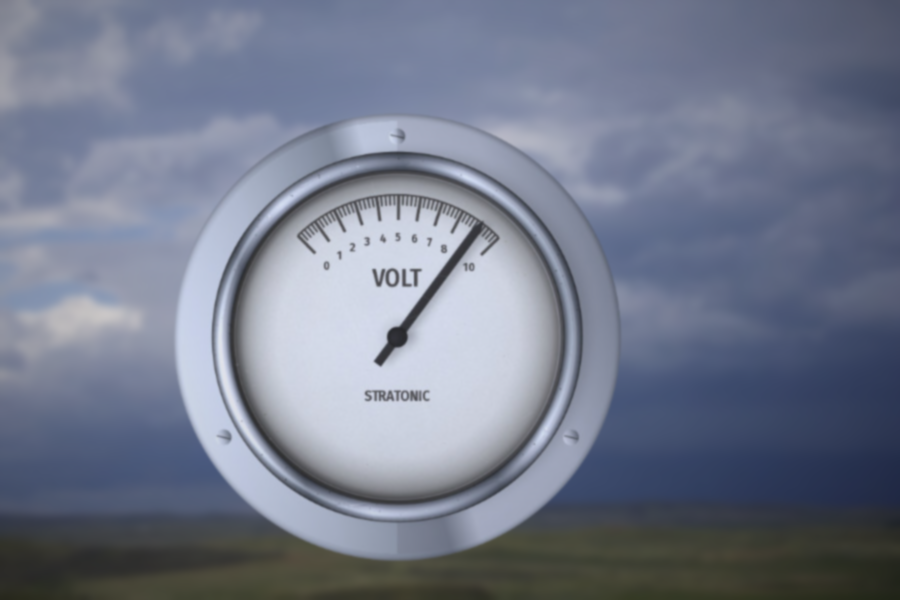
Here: 9 V
